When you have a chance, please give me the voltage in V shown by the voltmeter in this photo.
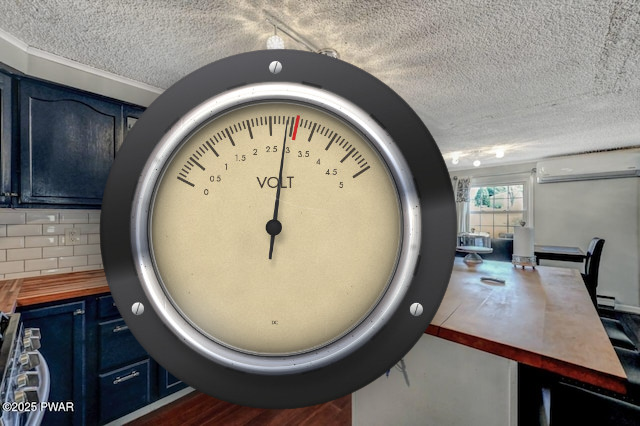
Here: 2.9 V
